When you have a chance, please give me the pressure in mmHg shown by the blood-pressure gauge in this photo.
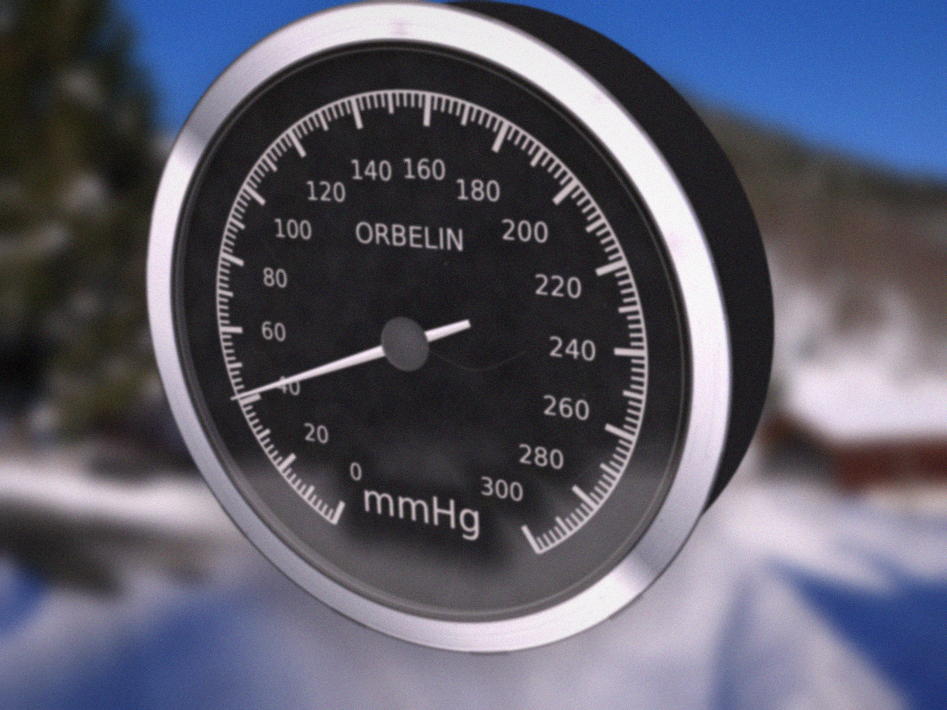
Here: 42 mmHg
